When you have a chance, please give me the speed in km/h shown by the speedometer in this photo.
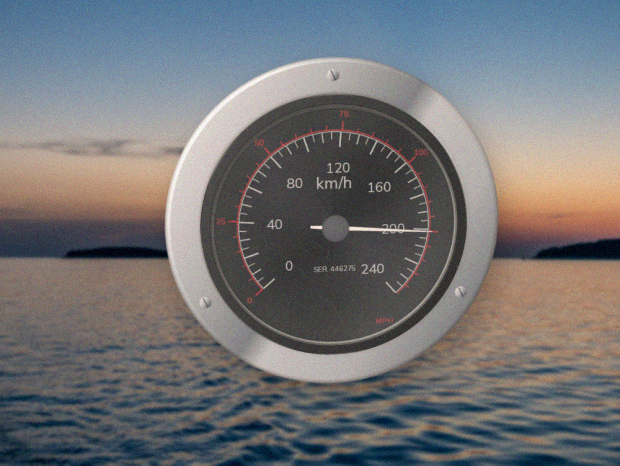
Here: 200 km/h
